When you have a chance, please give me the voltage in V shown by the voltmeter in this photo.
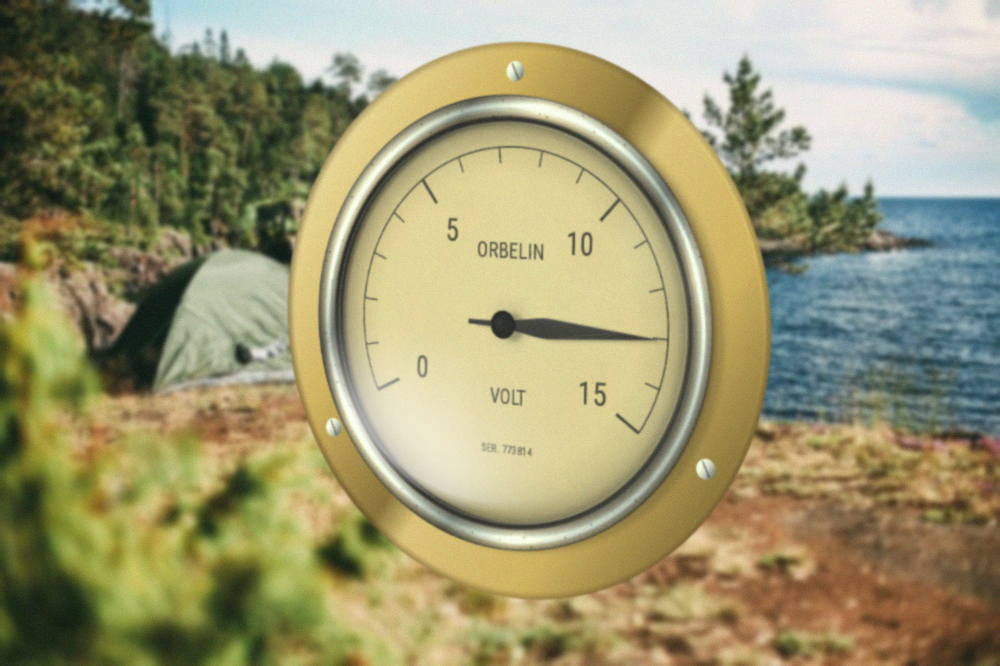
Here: 13 V
